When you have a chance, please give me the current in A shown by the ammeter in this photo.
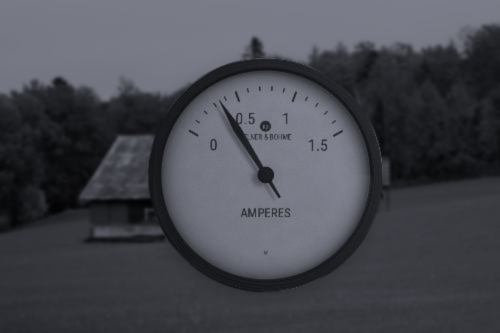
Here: 0.35 A
